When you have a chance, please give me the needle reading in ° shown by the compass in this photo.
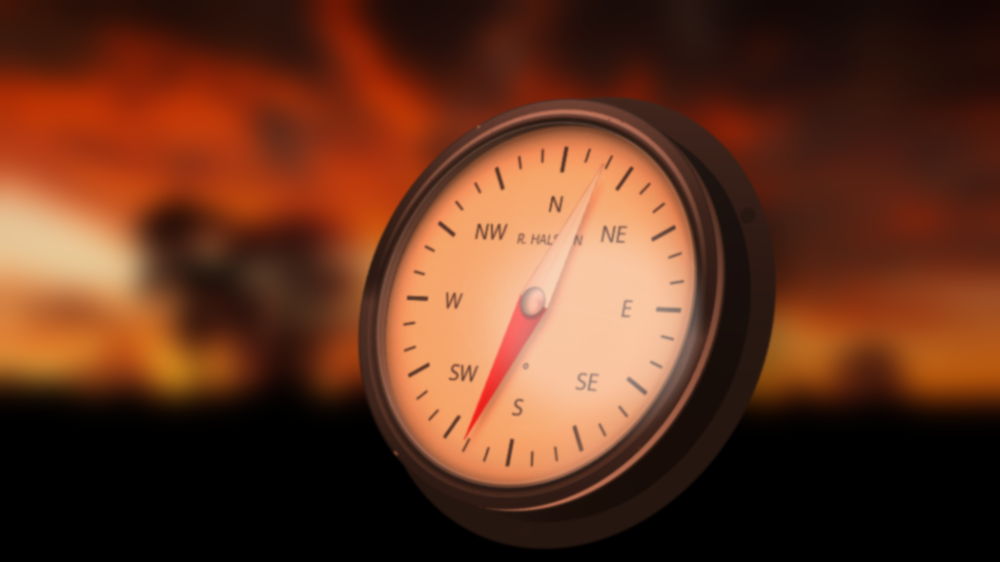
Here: 200 °
